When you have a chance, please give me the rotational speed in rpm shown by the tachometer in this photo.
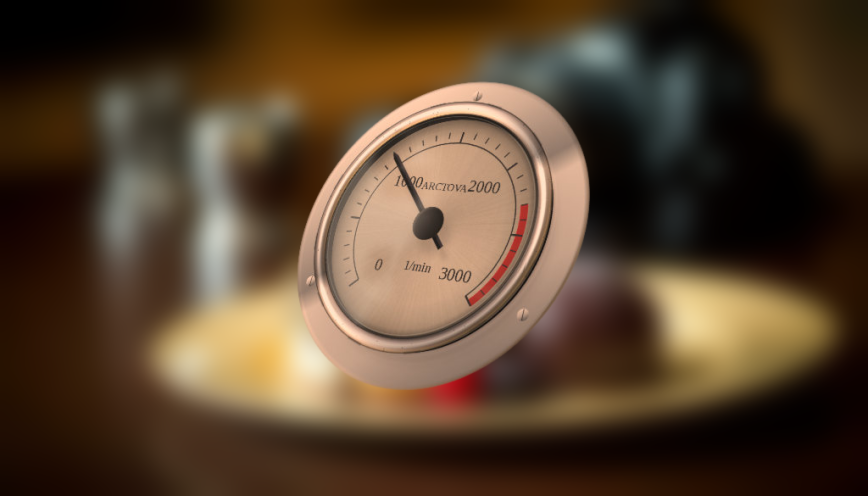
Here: 1000 rpm
